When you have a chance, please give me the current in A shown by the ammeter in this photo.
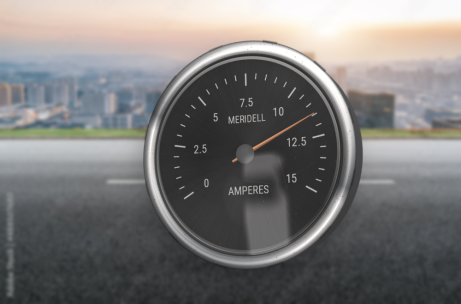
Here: 11.5 A
